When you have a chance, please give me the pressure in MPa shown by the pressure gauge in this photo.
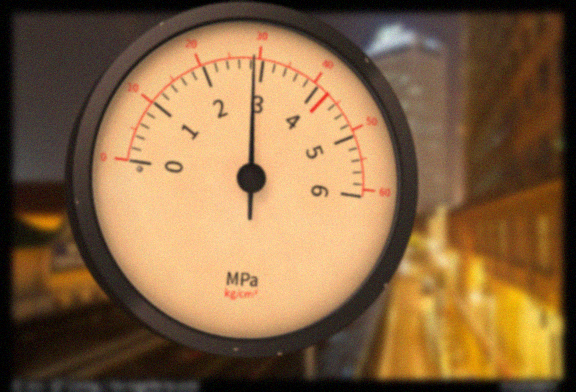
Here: 2.8 MPa
